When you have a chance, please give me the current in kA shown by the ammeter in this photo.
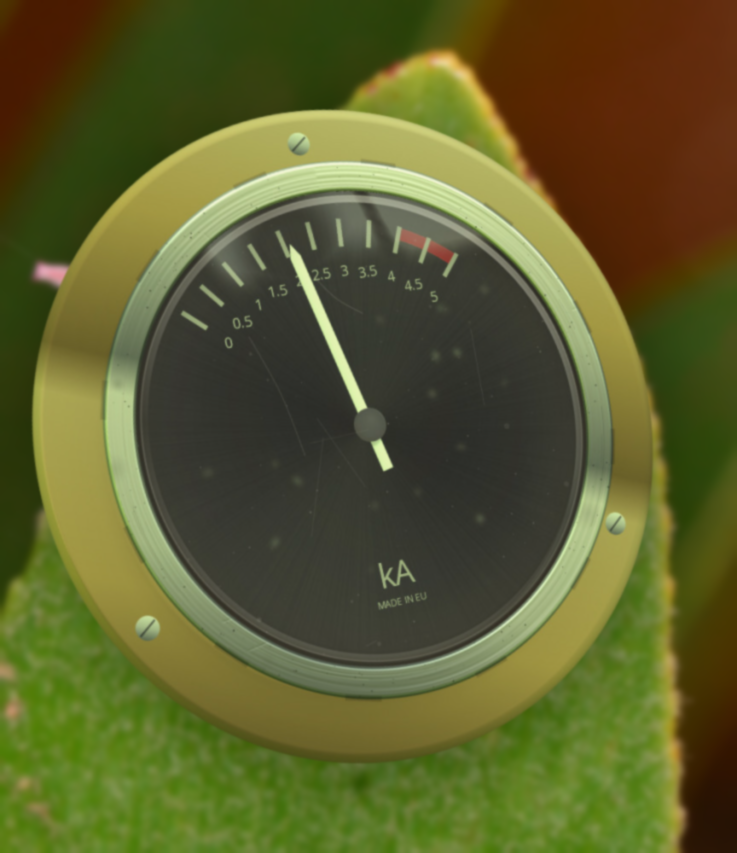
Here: 2 kA
